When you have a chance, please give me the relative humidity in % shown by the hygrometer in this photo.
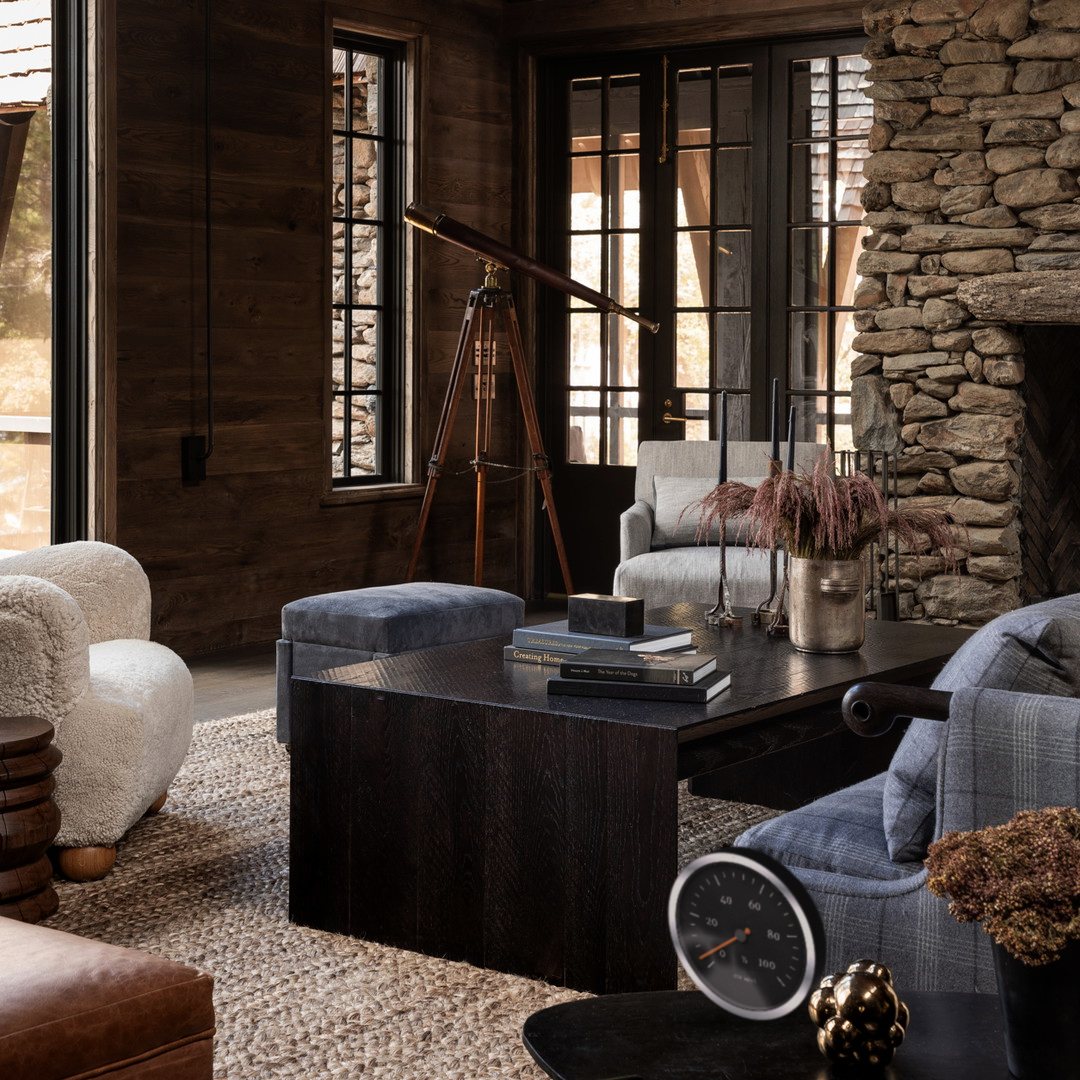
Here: 4 %
